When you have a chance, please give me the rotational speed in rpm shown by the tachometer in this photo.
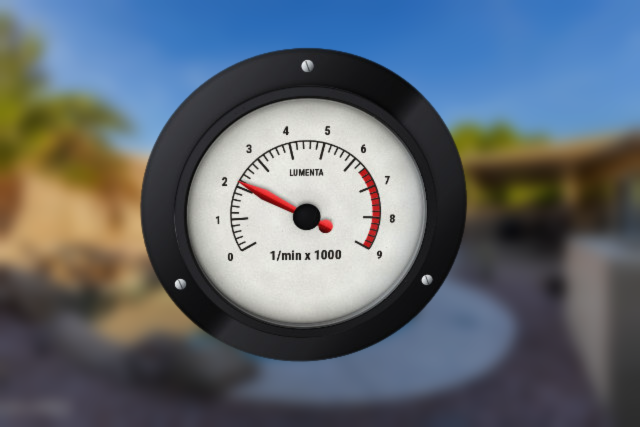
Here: 2200 rpm
